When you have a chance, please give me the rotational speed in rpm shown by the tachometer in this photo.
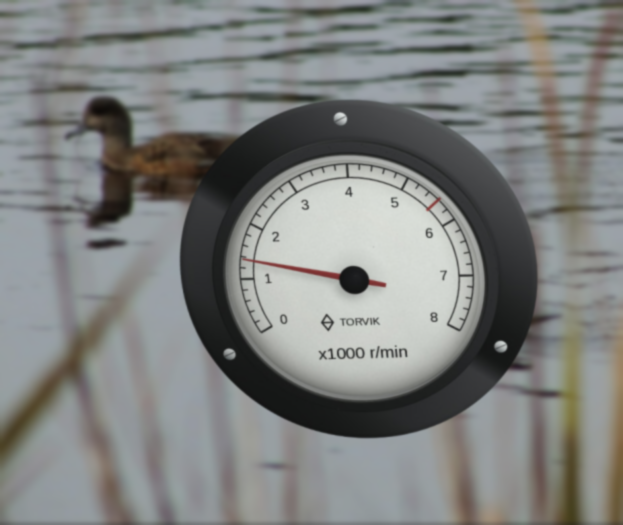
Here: 1400 rpm
